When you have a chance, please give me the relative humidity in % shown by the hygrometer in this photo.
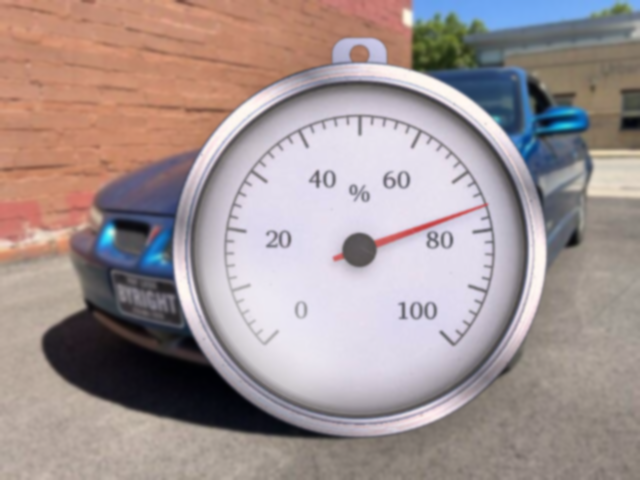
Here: 76 %
